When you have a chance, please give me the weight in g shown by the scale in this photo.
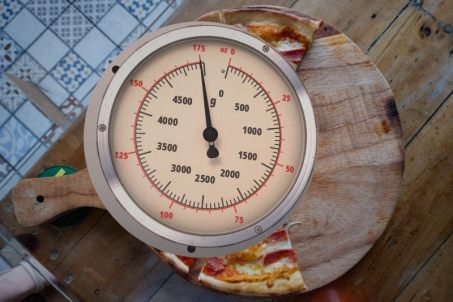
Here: 4950 g
